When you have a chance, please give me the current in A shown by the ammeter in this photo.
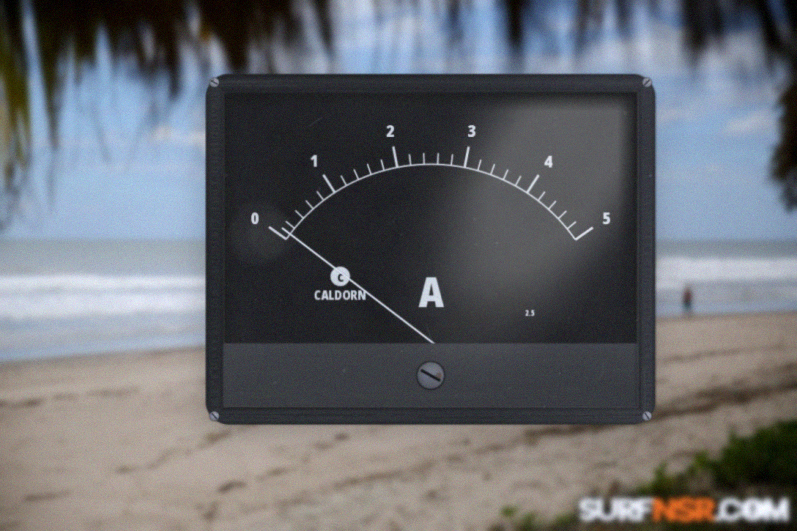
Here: 0.1 A
